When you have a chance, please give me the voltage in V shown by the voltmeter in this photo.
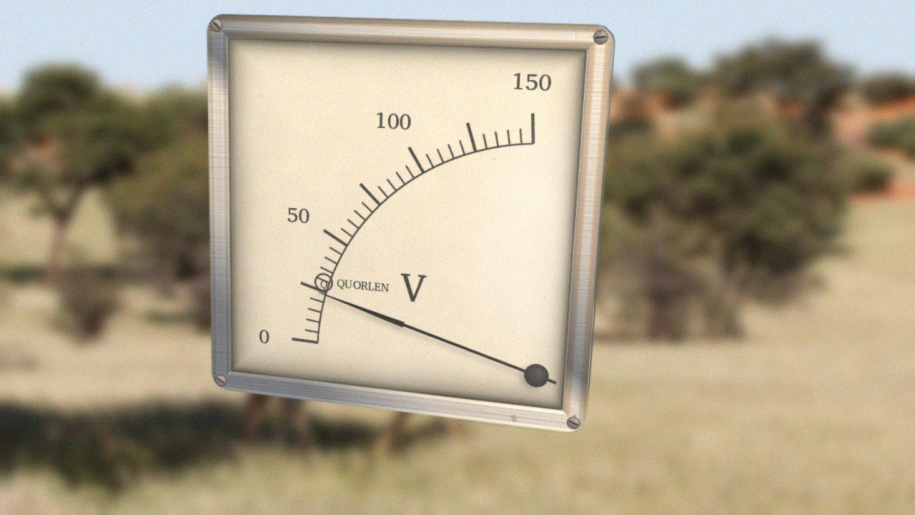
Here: 25 V
